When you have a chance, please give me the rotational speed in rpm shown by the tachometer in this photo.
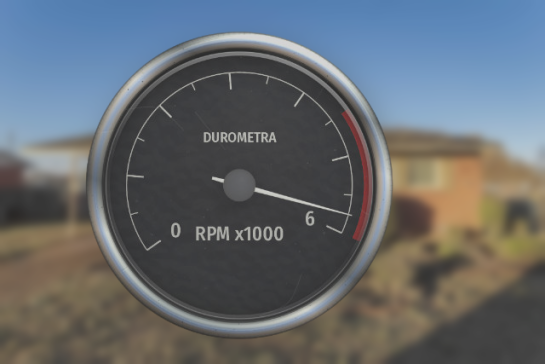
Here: 5750 rpm
